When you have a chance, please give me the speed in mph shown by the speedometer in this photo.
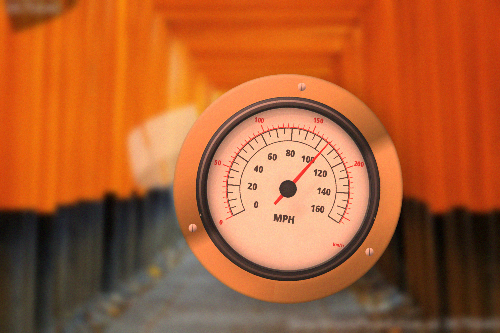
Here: 105 mph
